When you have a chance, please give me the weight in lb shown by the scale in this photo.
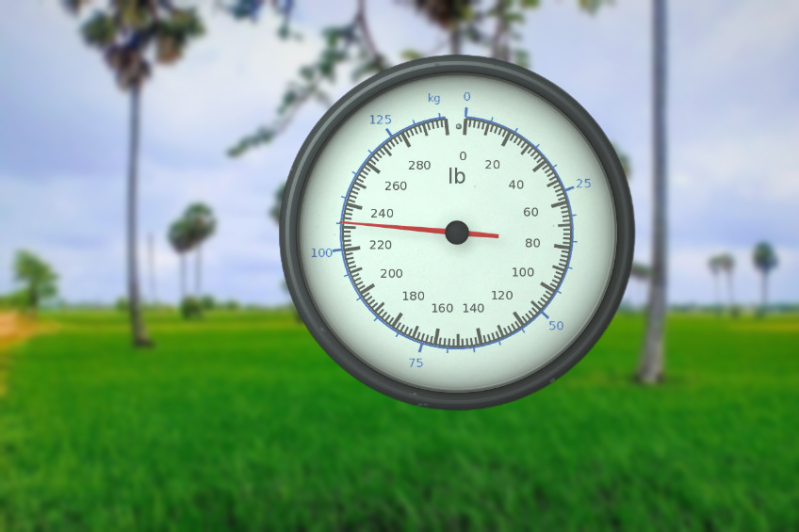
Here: 232 lb
